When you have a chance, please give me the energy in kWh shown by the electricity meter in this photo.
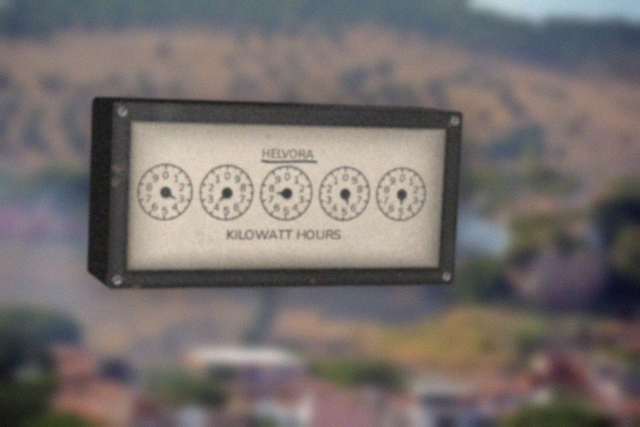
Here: 33755 kWh
